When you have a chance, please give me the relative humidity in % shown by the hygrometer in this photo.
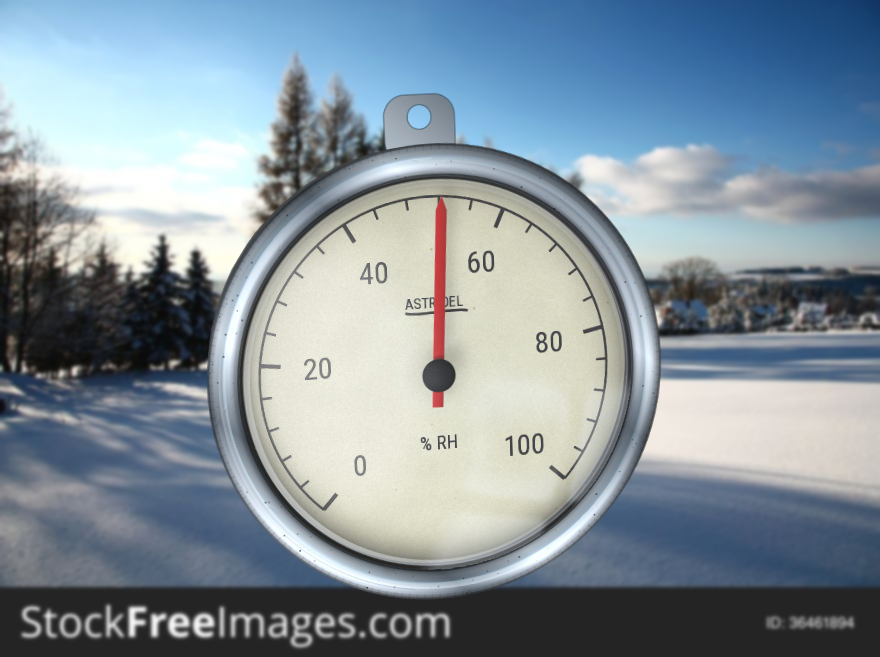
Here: 52 %
